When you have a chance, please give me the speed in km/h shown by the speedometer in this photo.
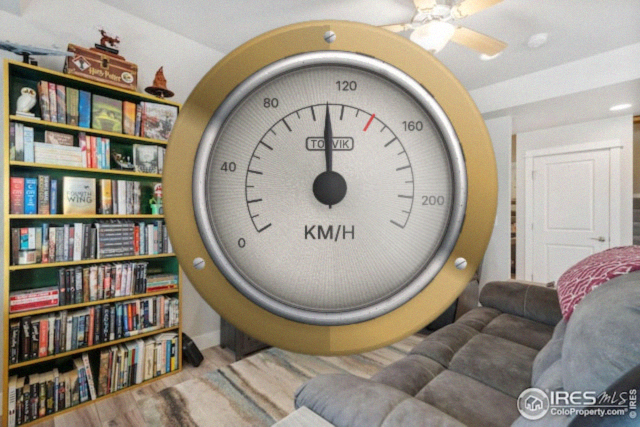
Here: 110 km/h
